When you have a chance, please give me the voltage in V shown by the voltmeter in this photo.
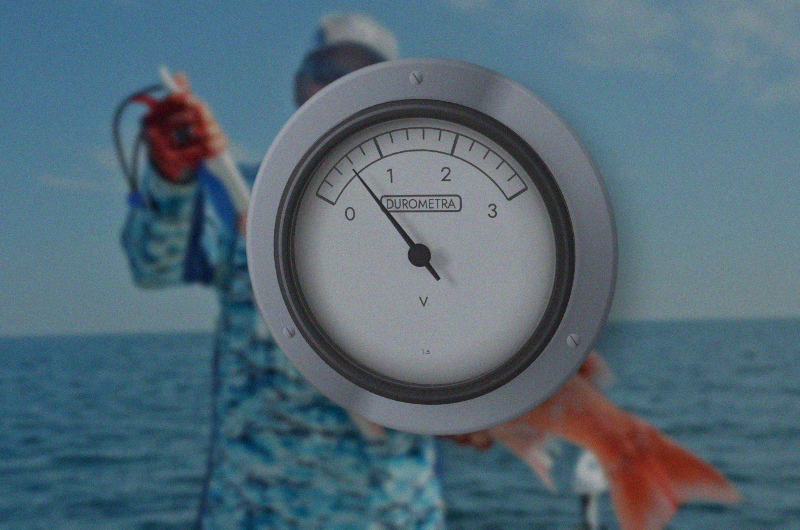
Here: 0.6 V
